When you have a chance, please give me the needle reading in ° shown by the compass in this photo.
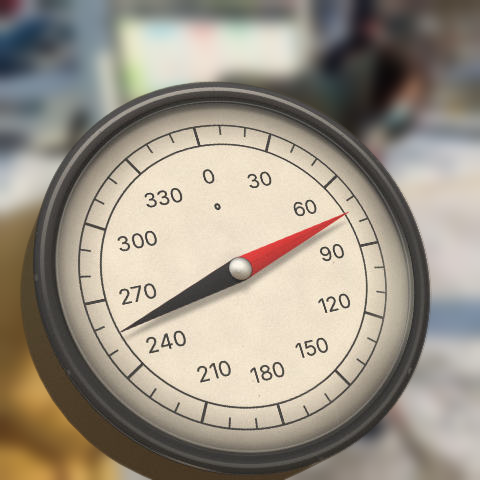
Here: 75 °
